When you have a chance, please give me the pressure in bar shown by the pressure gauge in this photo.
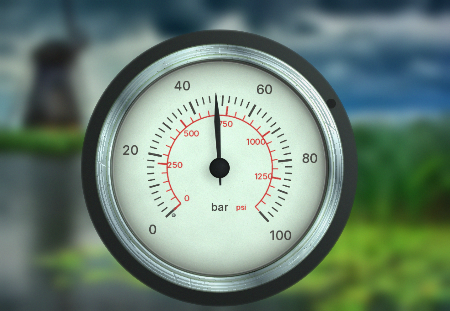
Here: 48 bar
